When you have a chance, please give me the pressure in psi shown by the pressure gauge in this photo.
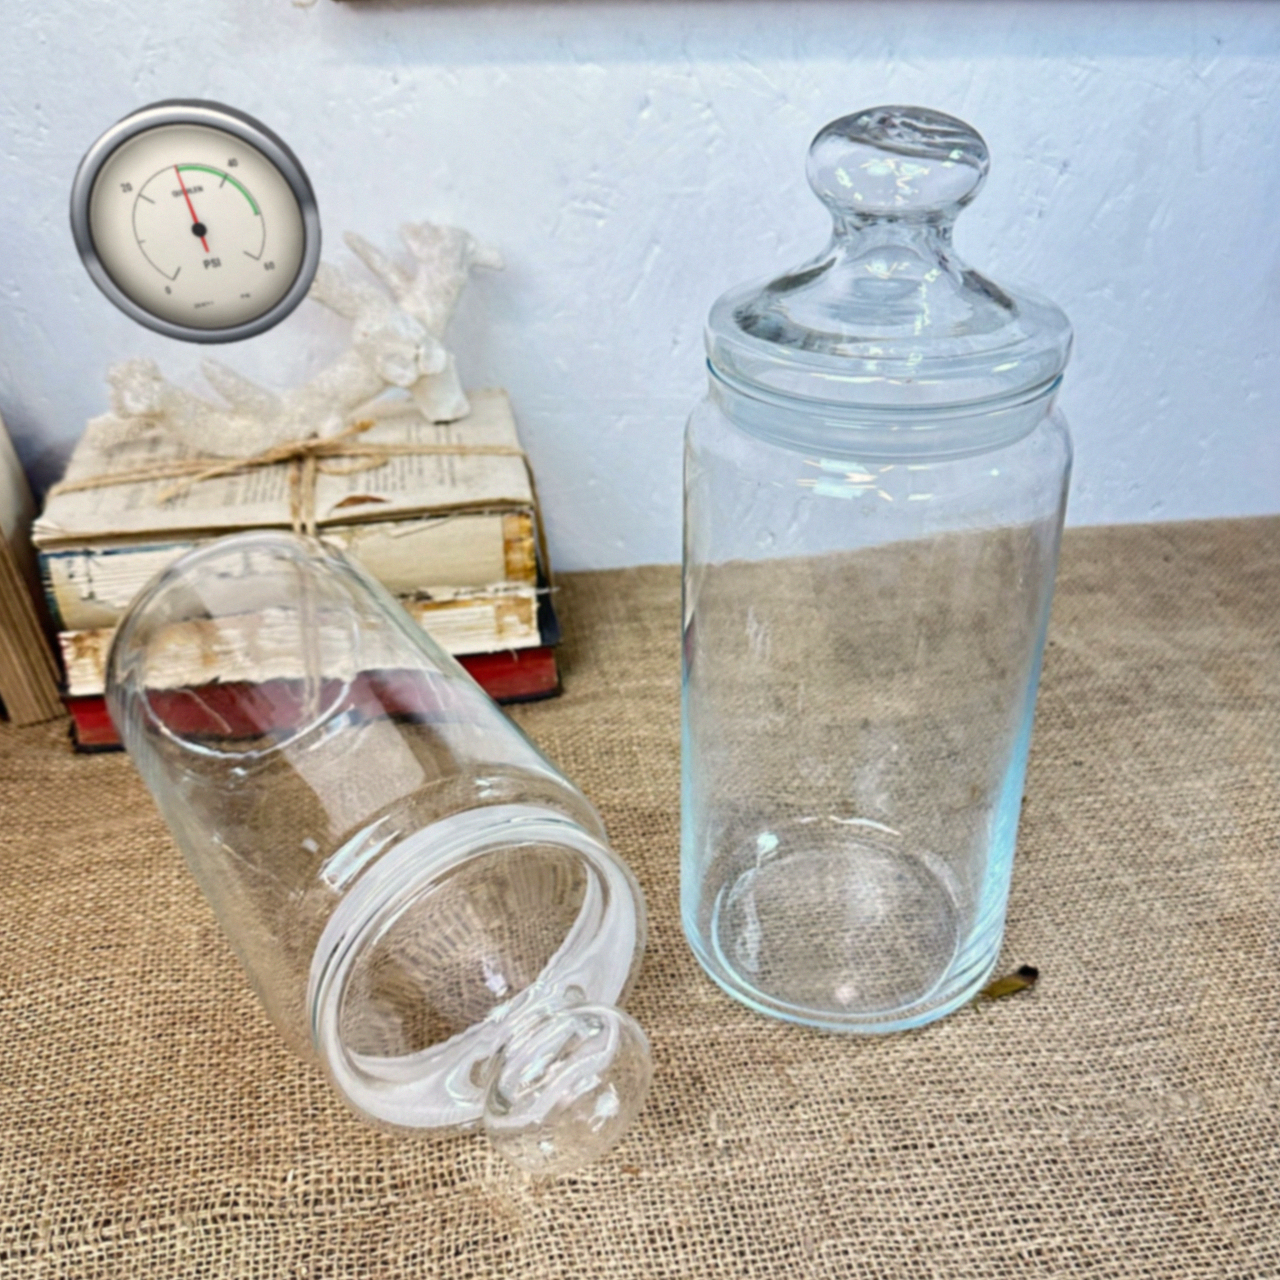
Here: 30 psi
